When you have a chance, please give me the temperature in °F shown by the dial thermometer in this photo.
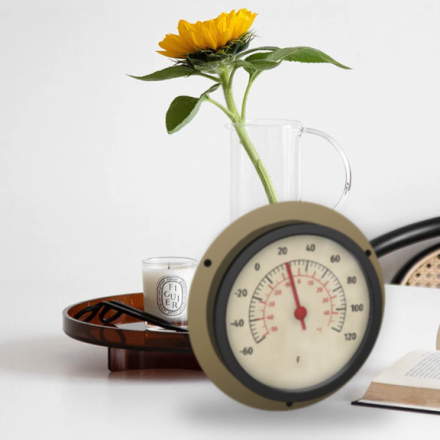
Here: 20 °F
